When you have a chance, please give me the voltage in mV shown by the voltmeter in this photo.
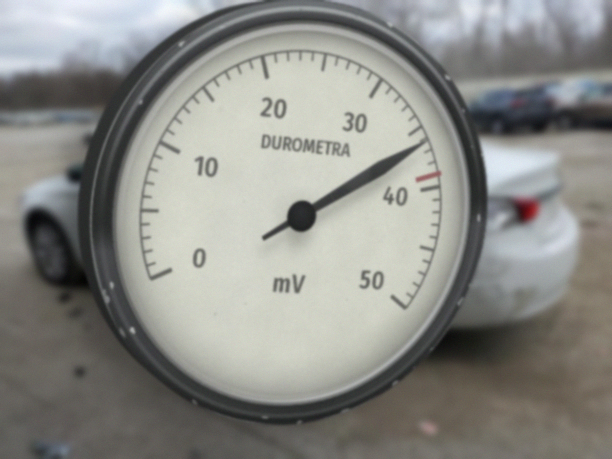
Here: 36 mV
